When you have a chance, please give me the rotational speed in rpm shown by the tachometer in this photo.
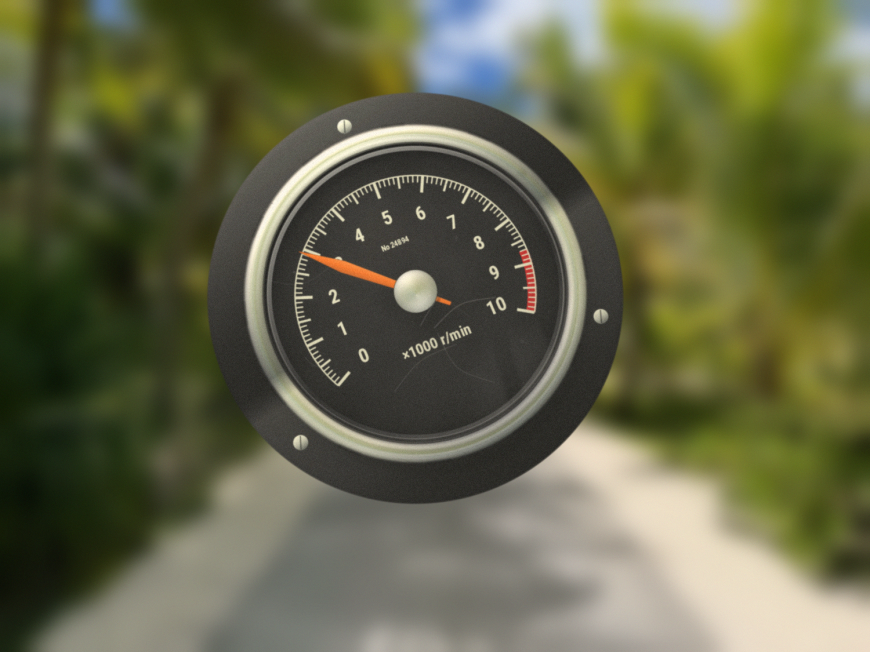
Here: 2900 rpm
